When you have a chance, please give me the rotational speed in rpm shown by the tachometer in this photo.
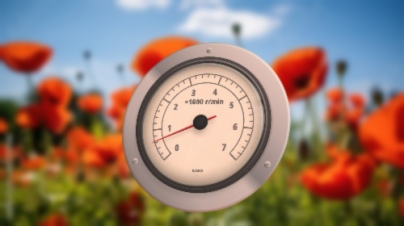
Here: 600 rpm
